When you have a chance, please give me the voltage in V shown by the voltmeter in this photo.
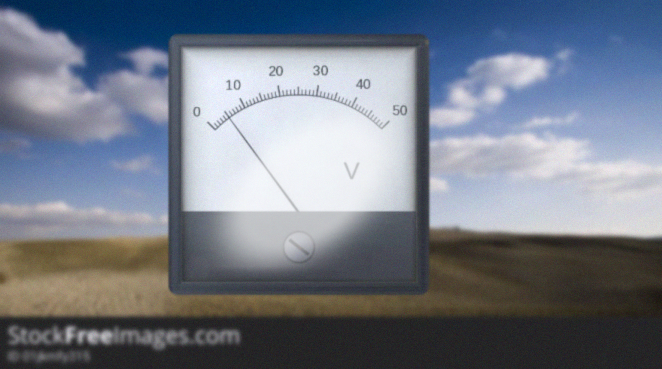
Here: 5 V
